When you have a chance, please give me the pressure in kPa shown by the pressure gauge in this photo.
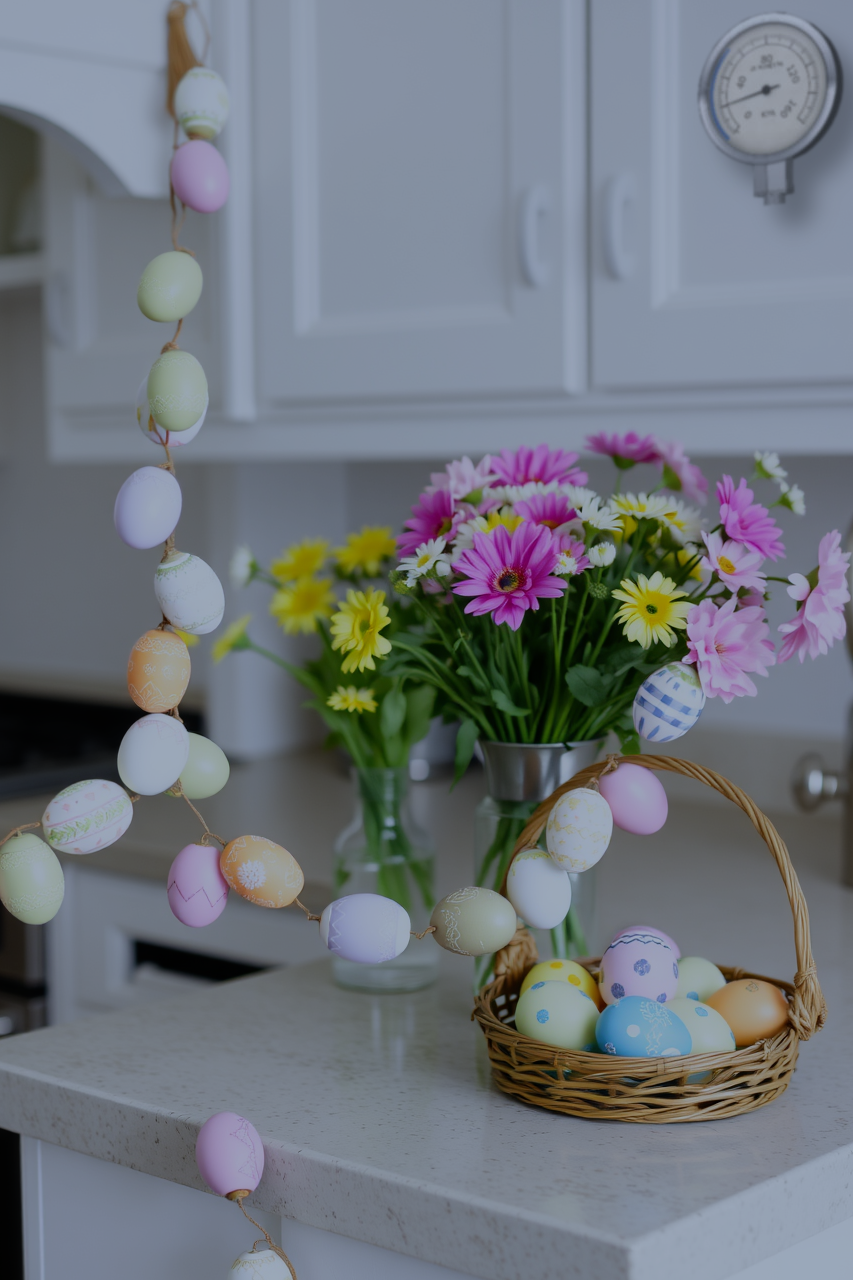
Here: 20 kPa
